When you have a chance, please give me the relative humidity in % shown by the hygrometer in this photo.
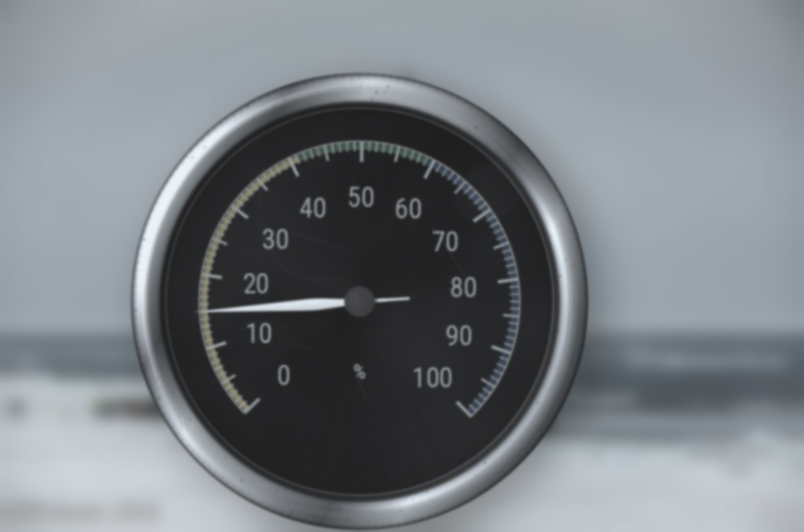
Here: 15 %
